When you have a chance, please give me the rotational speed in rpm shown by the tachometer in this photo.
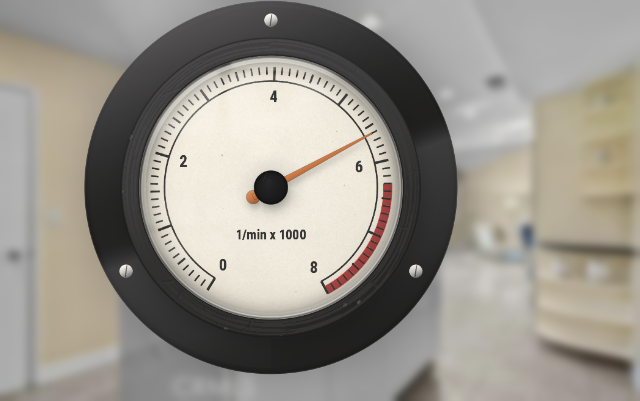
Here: 5600 rpm
